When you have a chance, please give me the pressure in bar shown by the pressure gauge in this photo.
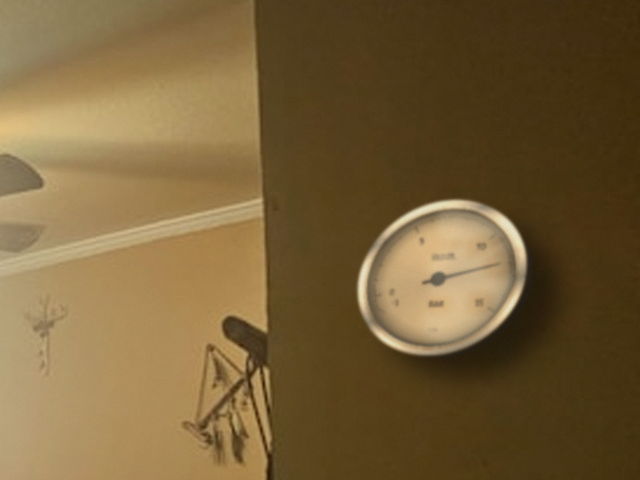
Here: 12 bar
